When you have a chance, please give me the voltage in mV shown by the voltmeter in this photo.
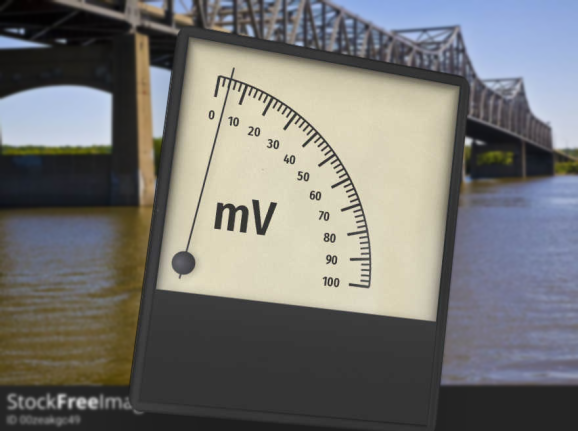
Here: 4 mV
